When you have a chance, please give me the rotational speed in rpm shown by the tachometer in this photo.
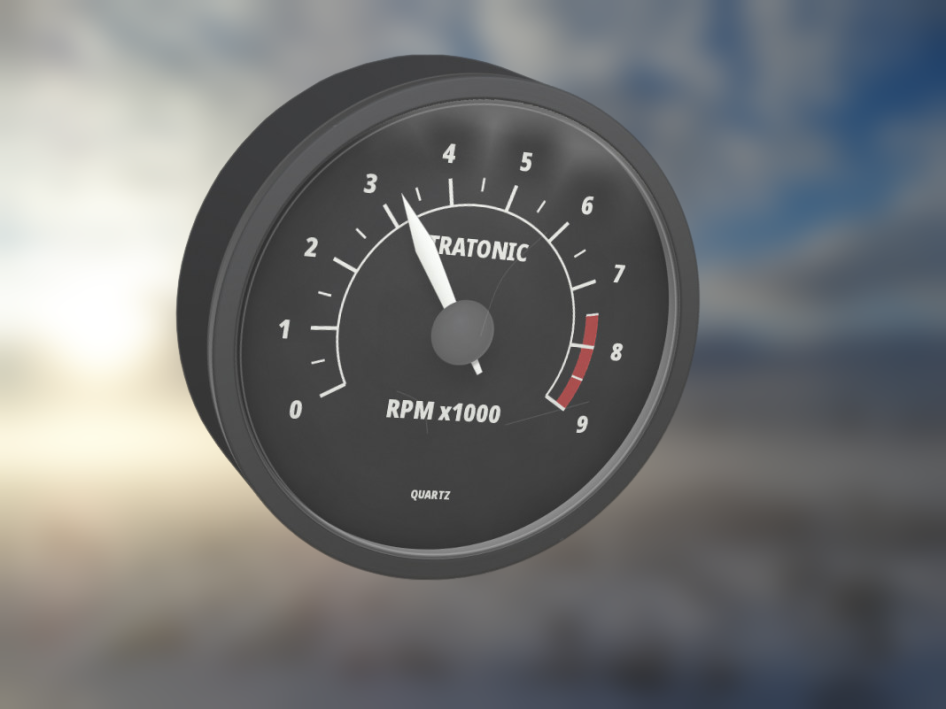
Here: 3250 rpm
